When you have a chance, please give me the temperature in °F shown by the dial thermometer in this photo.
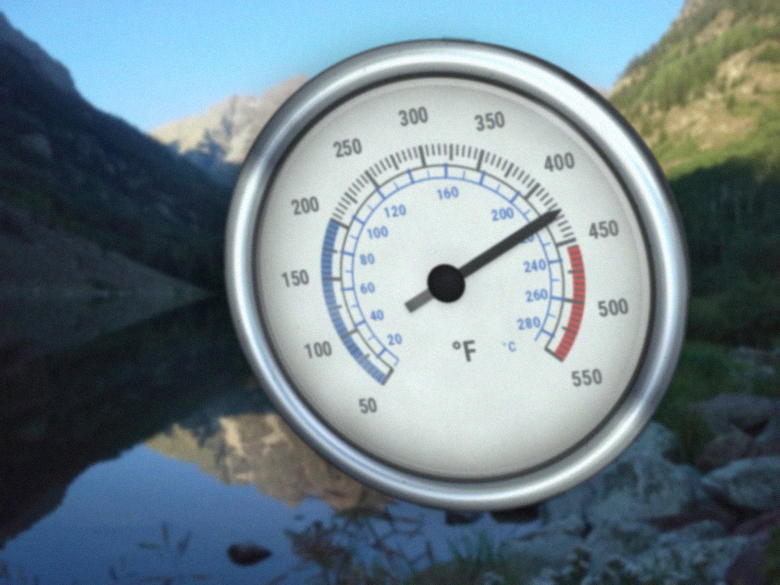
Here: 425 °F
